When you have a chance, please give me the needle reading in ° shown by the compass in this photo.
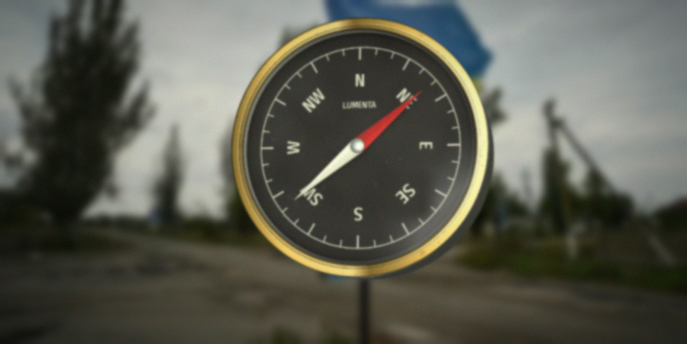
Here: 50 °
